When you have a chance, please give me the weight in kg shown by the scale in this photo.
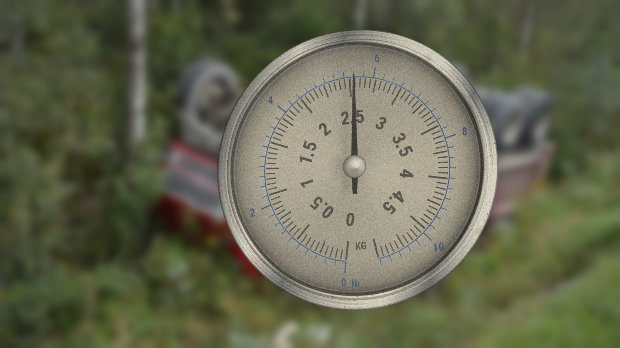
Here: 2.55 kg
